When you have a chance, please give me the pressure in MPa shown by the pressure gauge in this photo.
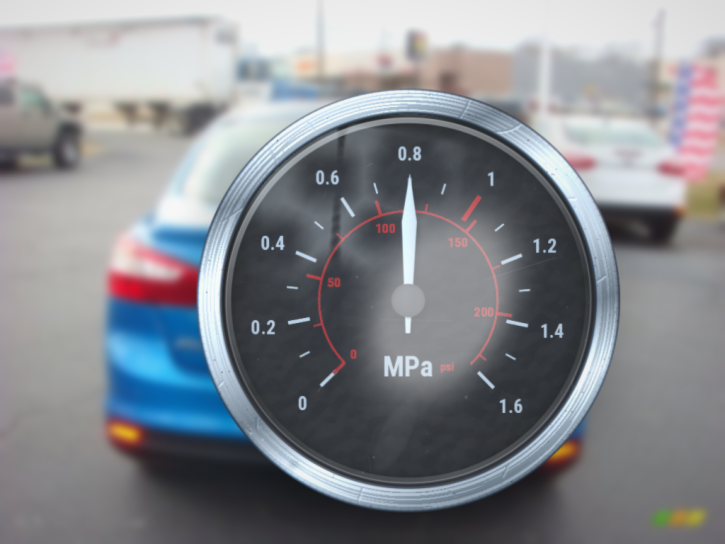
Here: 0.8 MPa
